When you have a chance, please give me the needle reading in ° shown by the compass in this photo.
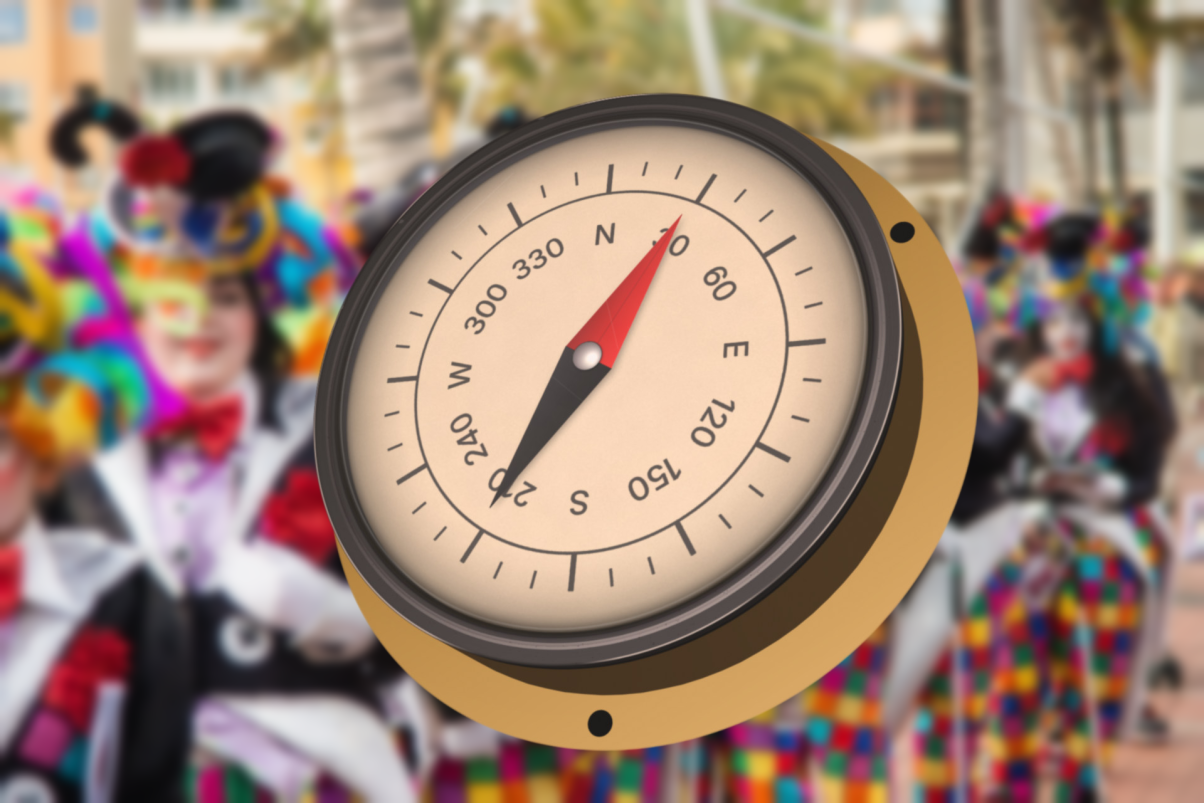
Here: 30 °
